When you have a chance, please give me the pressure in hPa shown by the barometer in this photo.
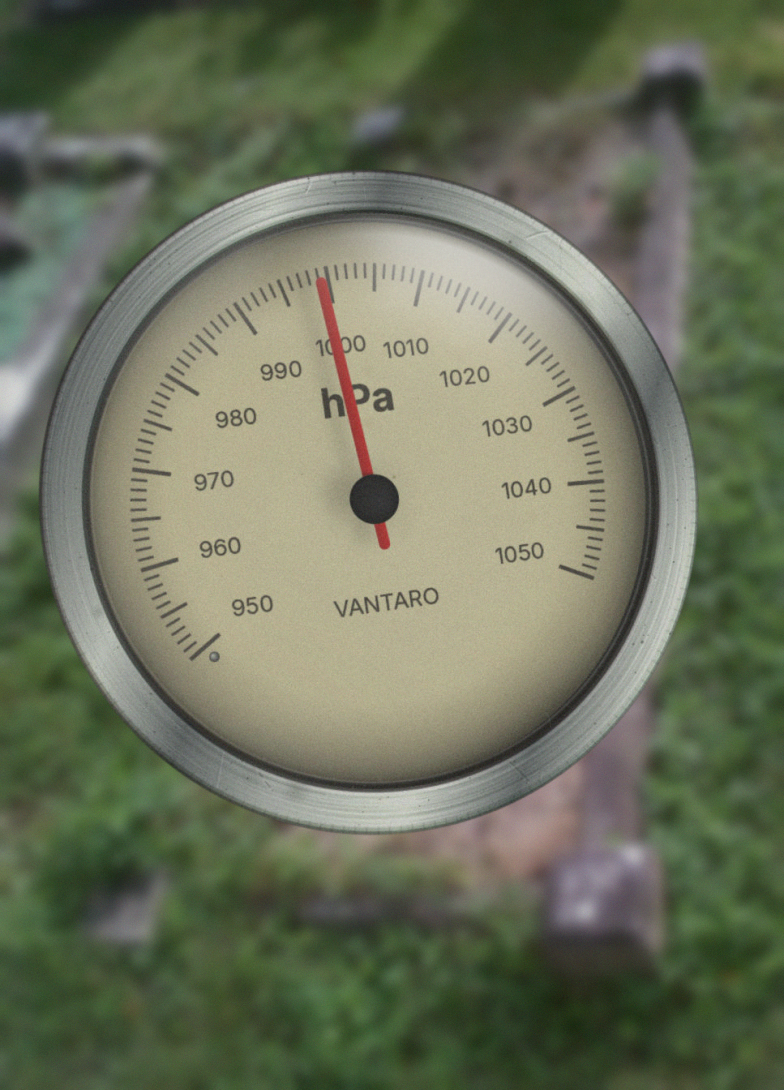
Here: 999 hPa
